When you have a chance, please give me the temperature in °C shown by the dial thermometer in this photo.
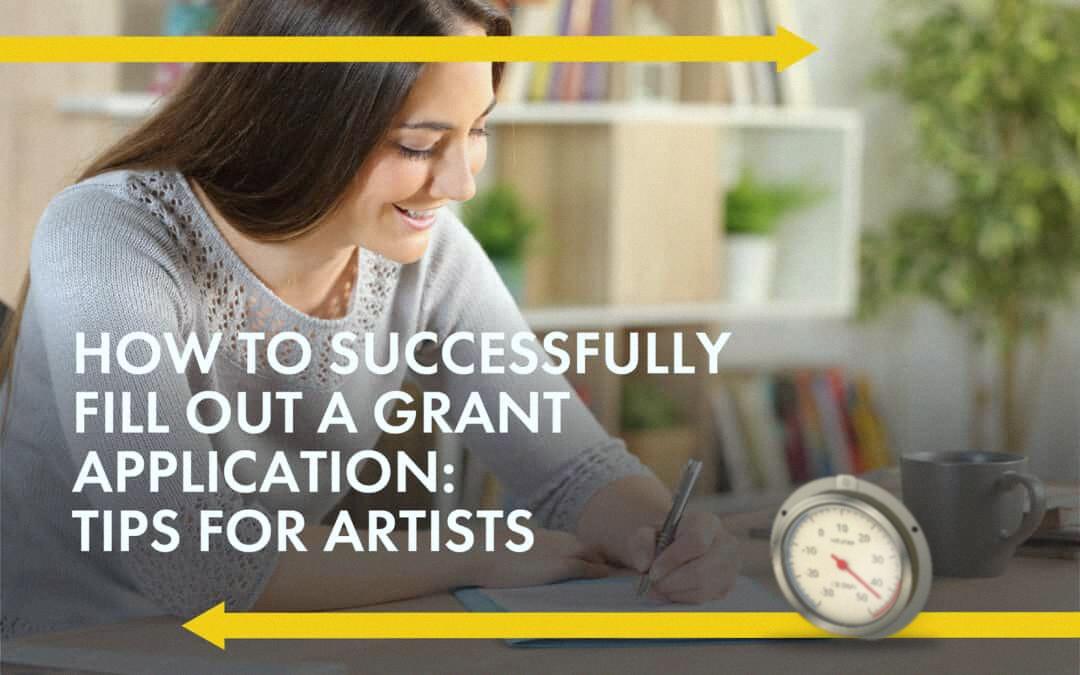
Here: 44 °C
